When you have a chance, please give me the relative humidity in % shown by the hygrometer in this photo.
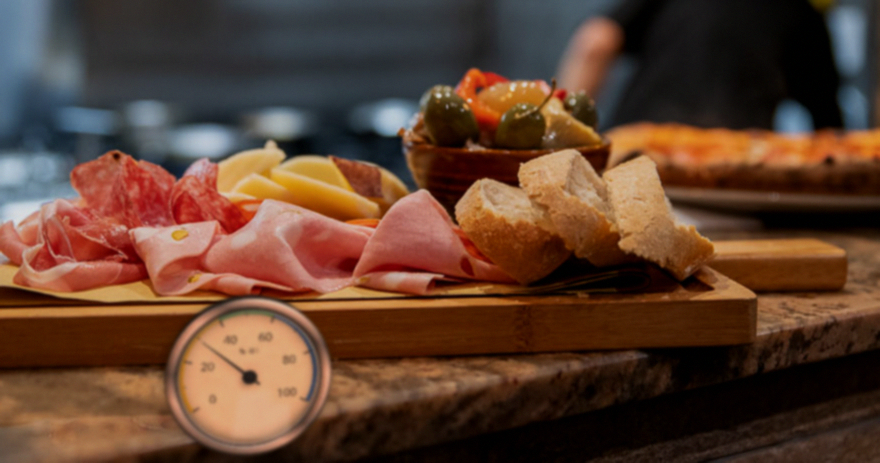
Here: 30 %
